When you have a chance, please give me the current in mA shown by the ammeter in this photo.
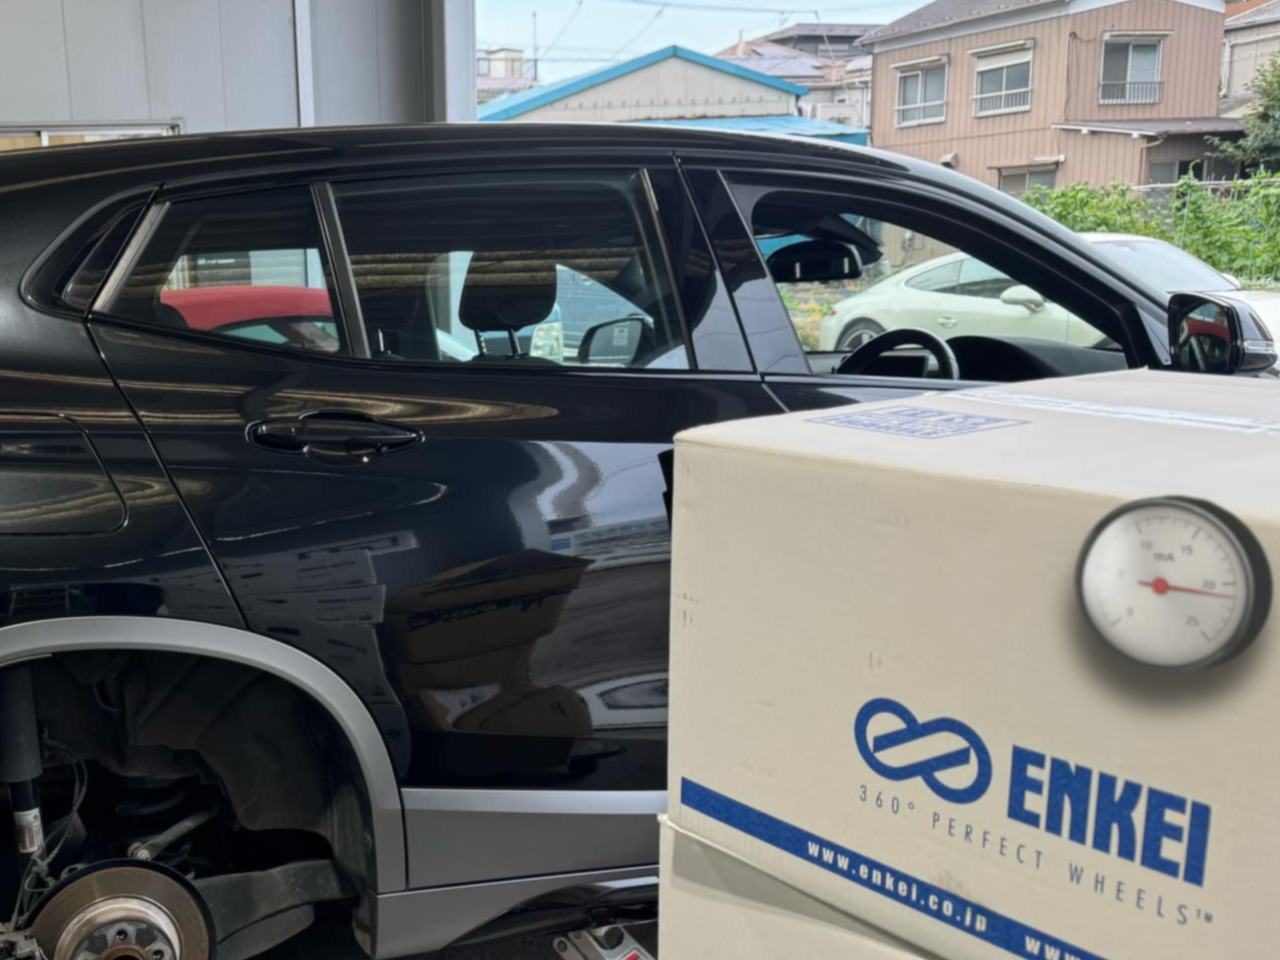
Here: 21 mA
